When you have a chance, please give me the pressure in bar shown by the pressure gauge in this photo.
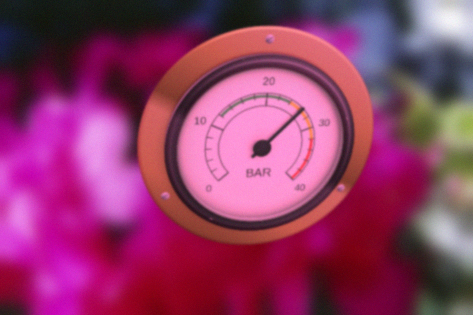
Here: 26 bar
